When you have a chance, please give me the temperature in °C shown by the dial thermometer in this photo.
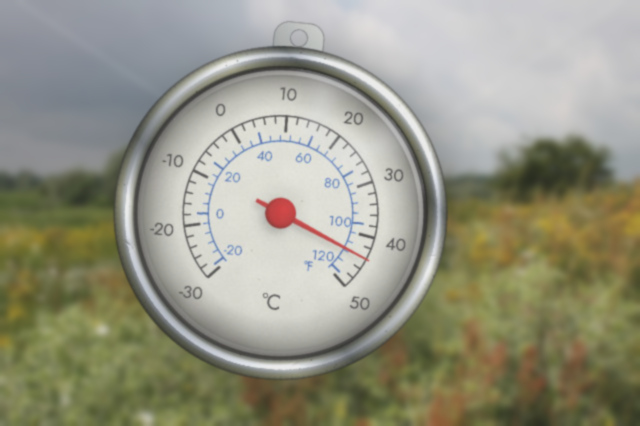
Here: 44 °C
